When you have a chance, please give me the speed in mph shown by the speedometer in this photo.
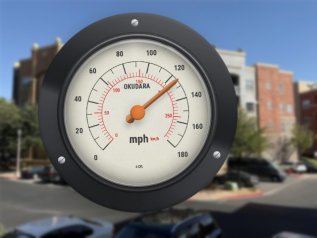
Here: 125 mph
